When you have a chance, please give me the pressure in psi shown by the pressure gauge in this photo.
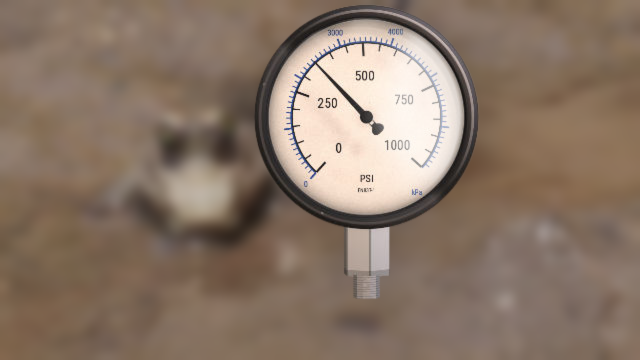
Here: 350 psi
